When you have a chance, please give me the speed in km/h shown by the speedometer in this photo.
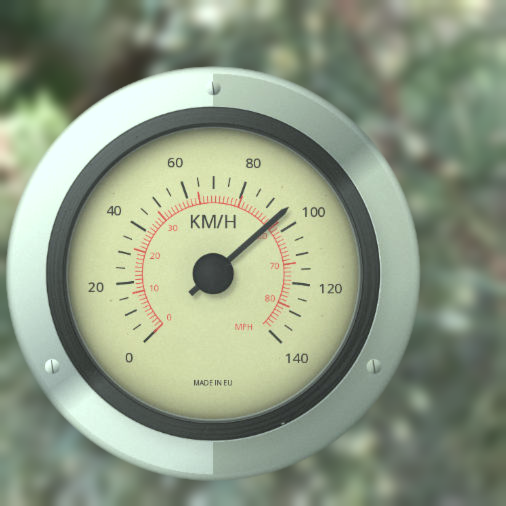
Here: 95 km/h
